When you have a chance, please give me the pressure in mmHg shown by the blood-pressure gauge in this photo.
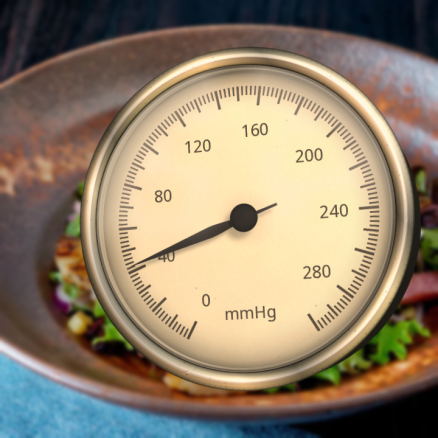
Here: 42 mmHg
